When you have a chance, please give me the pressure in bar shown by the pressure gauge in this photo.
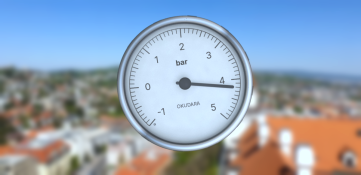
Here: 4.2 bar
